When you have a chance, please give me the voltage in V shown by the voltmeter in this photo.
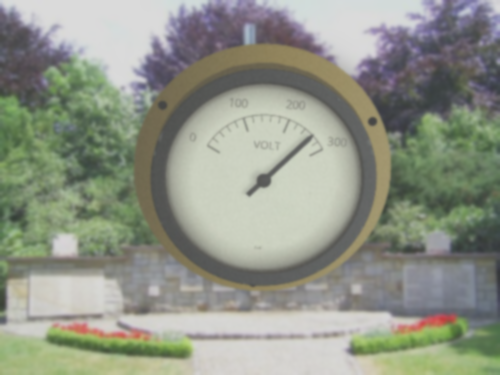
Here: 260 V
